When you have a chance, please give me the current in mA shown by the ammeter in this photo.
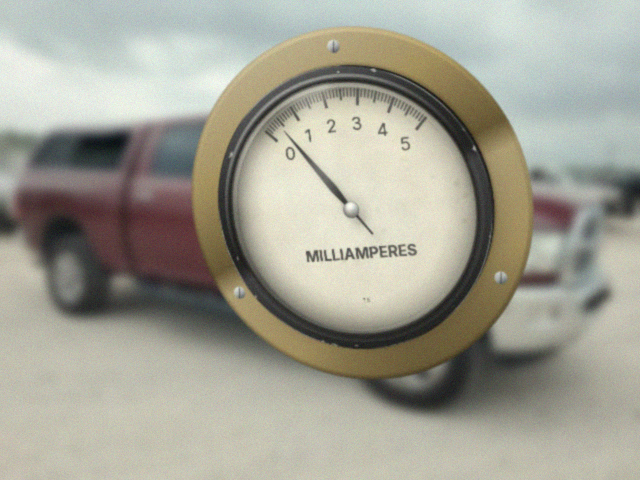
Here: 0.5 mA
